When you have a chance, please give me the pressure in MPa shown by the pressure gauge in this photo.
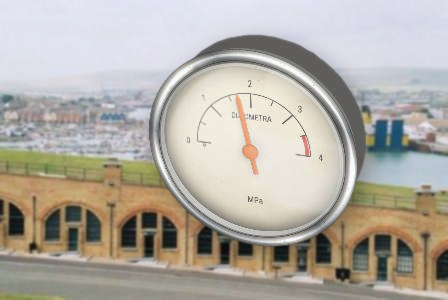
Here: 1.75 MPa
